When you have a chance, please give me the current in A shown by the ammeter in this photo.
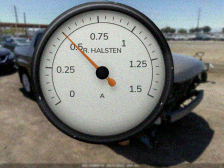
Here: 0.5 A
